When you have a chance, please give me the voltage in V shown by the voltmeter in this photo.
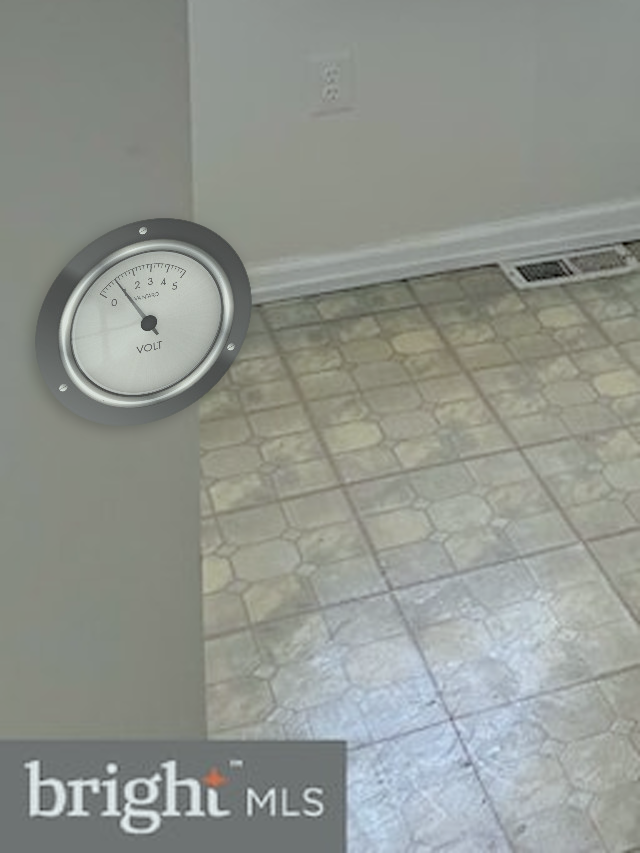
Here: 1 V
